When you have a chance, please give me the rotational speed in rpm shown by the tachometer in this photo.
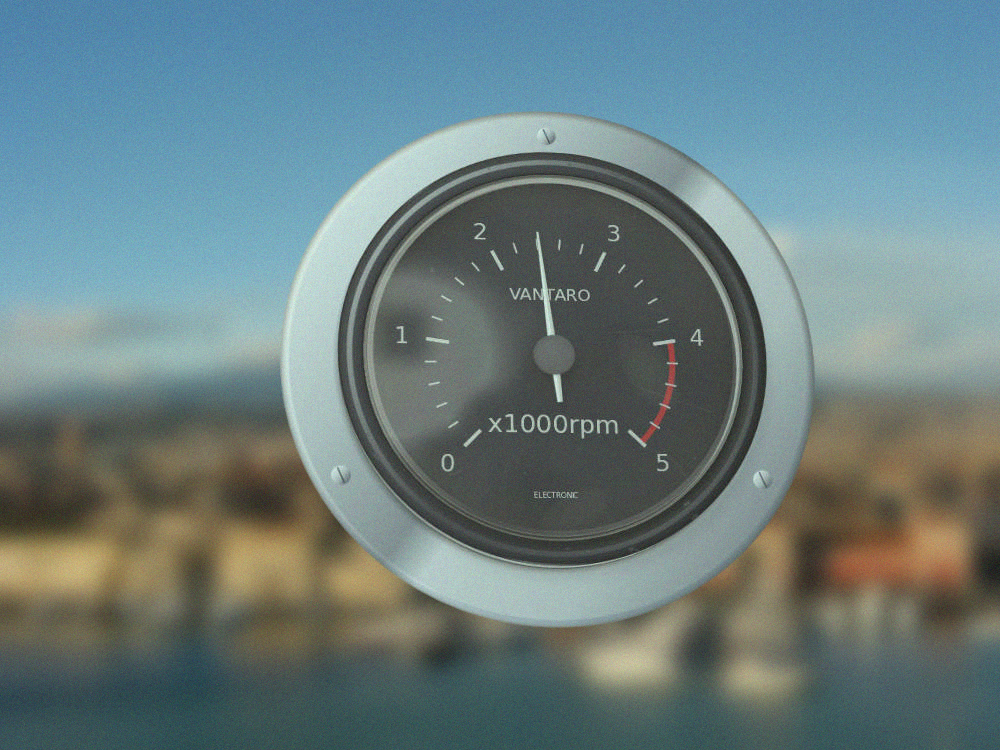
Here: 2400 rpm
